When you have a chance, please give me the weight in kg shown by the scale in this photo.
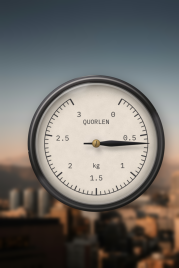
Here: 0.6 kg
